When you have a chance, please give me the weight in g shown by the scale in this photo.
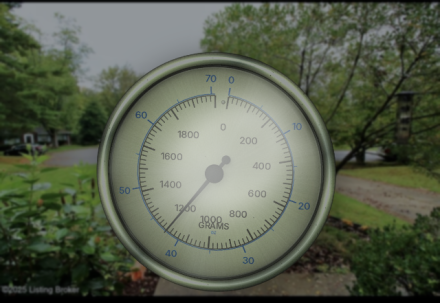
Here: 1200 g
